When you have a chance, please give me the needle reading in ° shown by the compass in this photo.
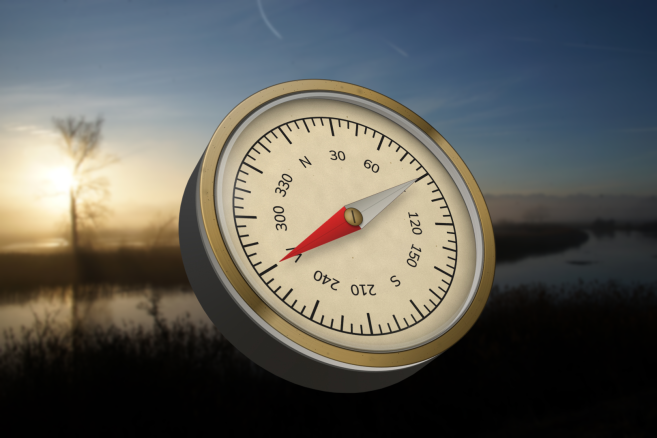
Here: 270 °
